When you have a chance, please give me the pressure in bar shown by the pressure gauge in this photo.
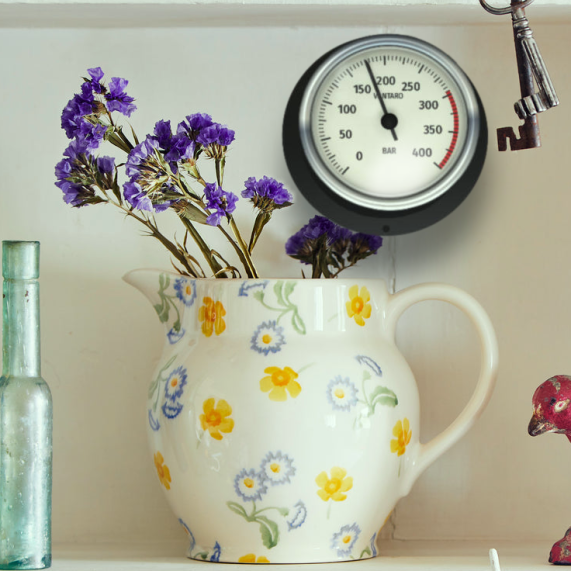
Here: 175 bar
